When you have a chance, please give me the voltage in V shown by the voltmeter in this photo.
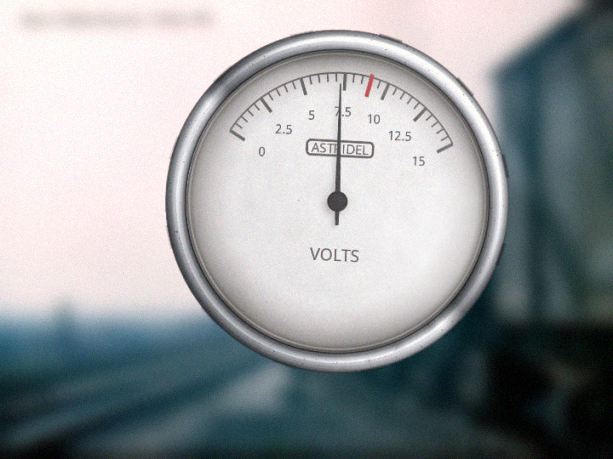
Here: 7.25 V
